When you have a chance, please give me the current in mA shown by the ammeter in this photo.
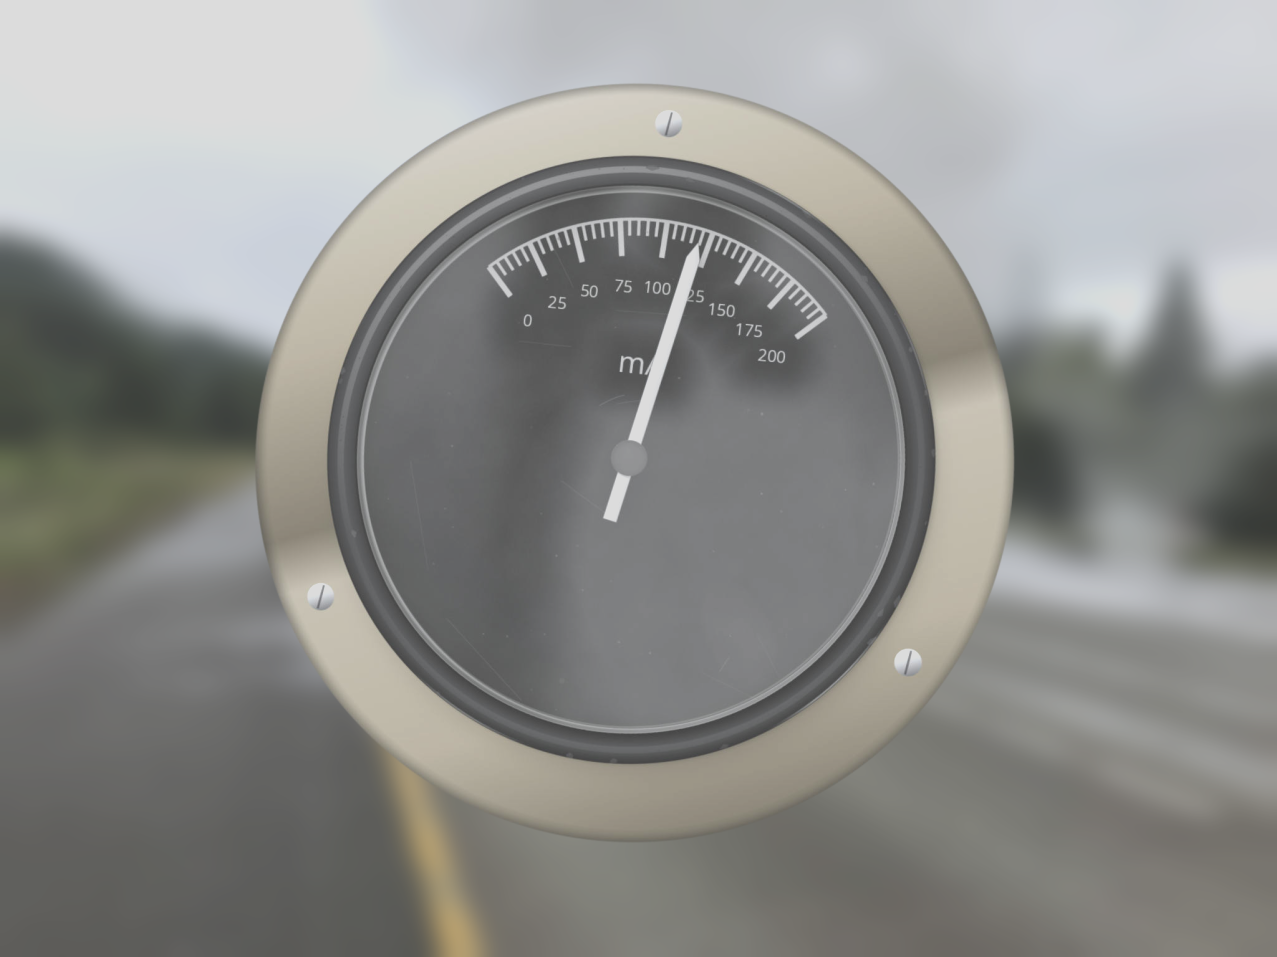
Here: 120 mA
